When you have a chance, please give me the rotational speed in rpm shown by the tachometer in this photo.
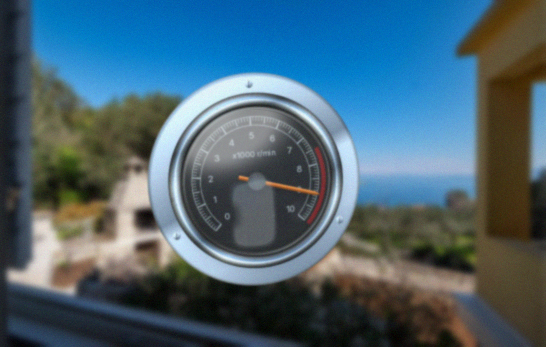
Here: 9000 rpm
